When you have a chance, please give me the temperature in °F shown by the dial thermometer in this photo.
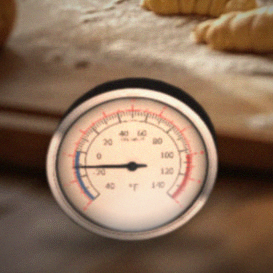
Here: -10 °F
